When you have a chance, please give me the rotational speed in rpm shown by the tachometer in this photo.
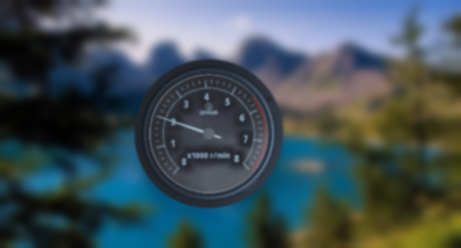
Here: 2000 rpm
